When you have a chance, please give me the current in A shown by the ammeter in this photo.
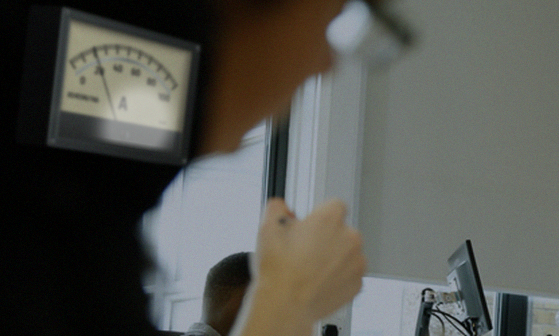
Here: 20 A
